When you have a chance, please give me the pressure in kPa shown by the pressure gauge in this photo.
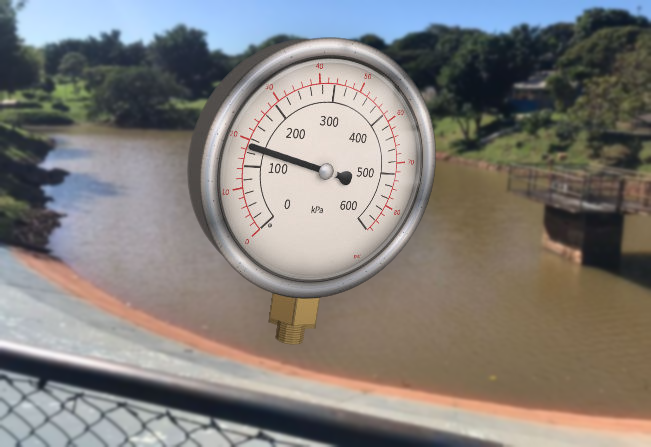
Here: 130 kPa
